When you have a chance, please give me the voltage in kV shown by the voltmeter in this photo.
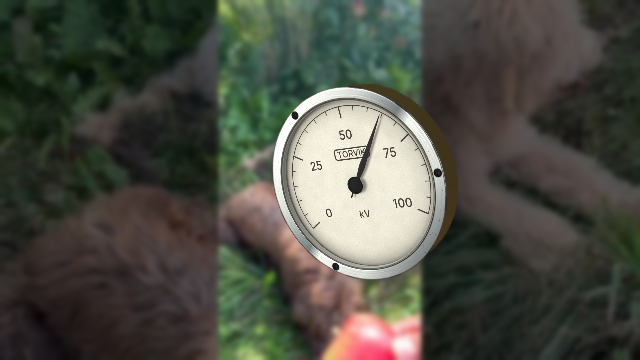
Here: 65 kV
